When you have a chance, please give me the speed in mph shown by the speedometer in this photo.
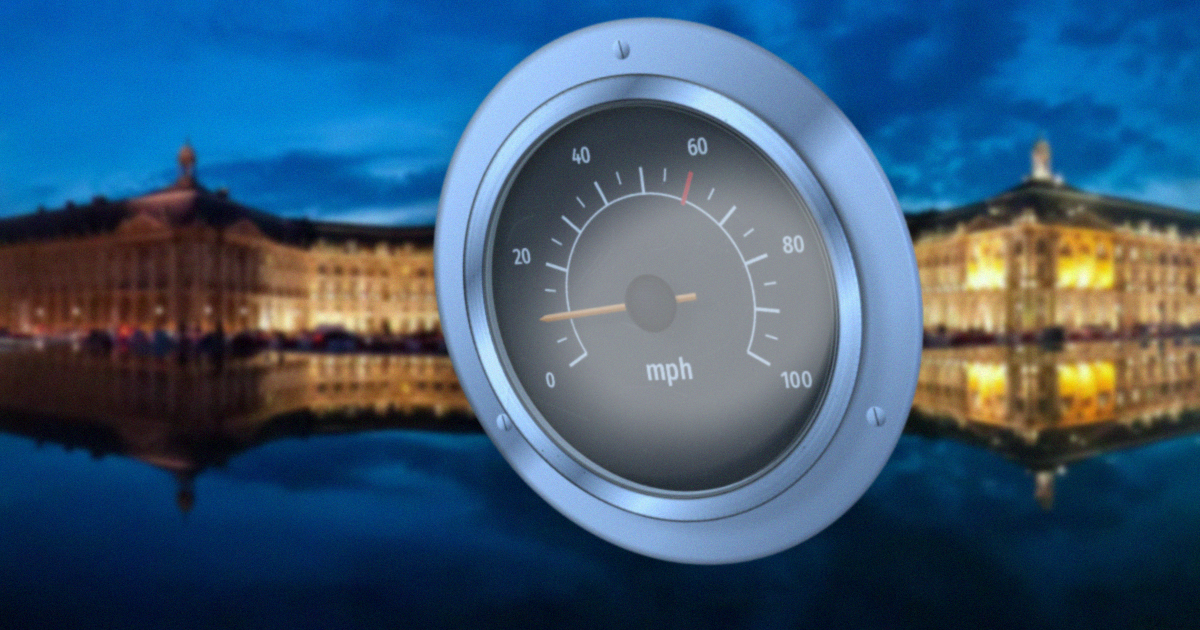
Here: 10 mph
